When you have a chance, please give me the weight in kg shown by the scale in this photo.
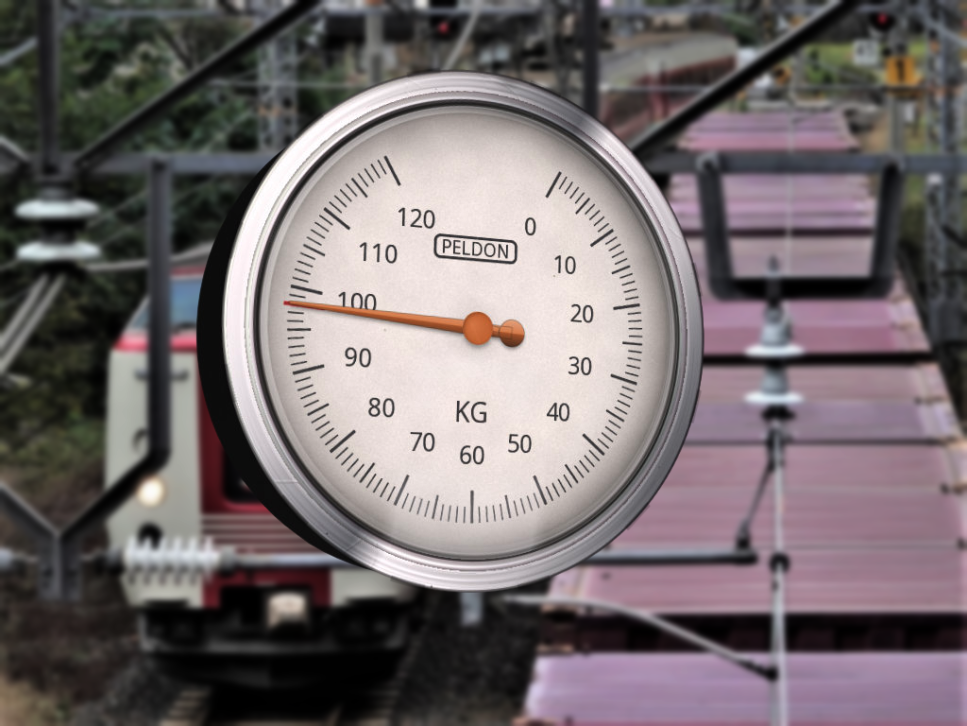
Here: 98 kg
